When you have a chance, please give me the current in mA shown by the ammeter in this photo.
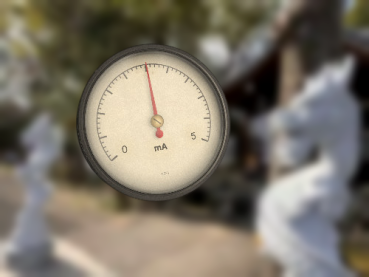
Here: 2.5 mA
